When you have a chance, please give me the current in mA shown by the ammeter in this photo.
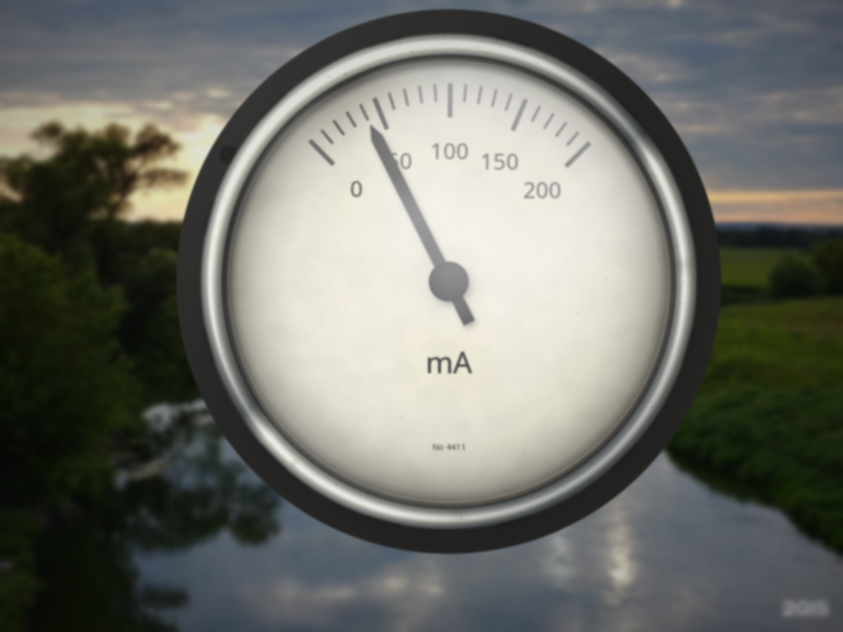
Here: 40 mA
